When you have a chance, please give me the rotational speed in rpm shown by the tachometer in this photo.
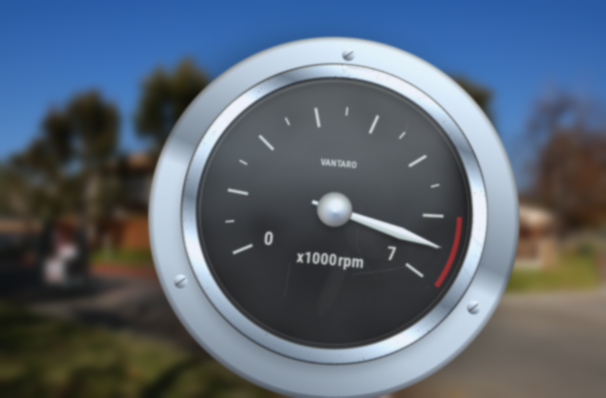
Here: 6500 rpm
